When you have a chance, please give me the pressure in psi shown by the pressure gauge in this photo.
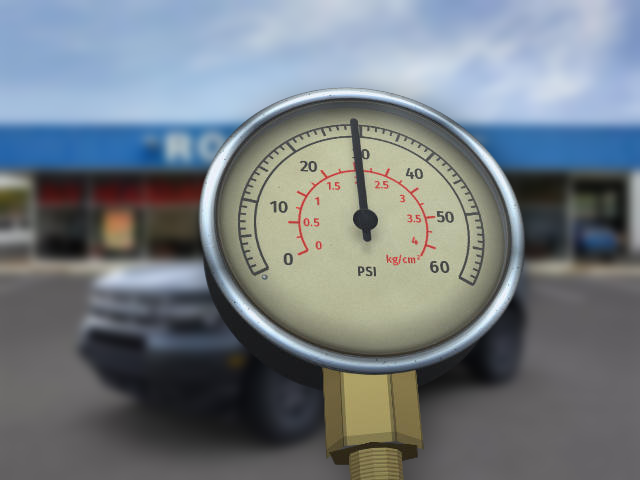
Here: 29 psi
